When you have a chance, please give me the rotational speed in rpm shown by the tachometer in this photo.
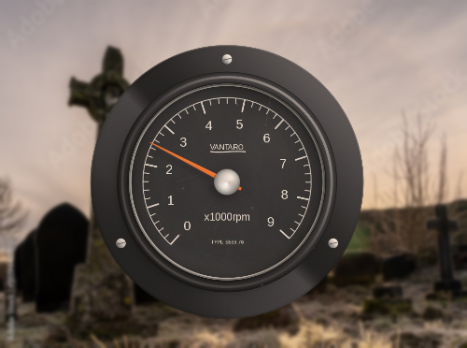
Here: 2500 rpm
